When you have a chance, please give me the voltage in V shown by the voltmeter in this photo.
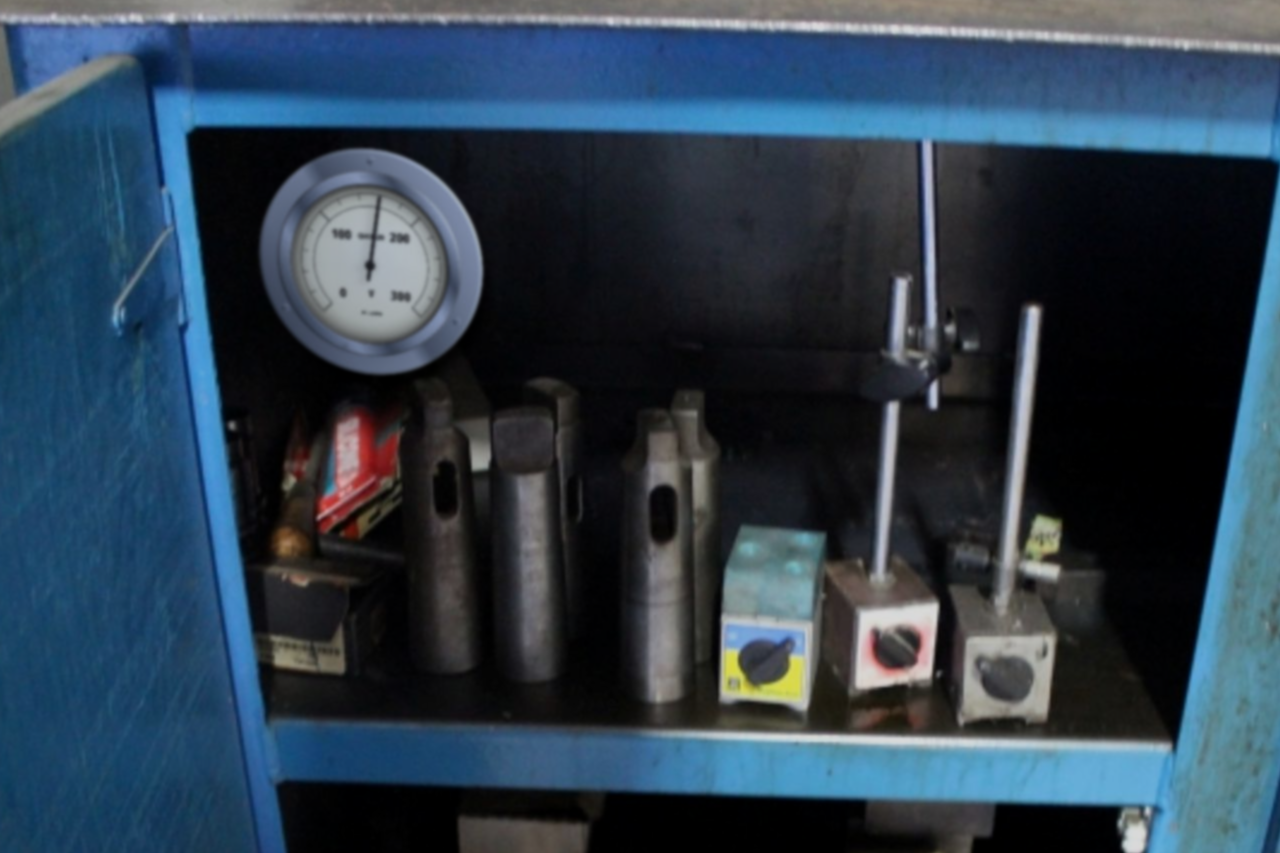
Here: 160 V
